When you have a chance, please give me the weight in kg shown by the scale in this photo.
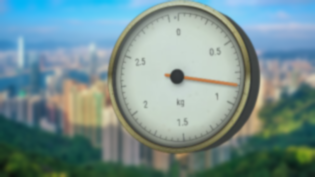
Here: 0.85 kg
